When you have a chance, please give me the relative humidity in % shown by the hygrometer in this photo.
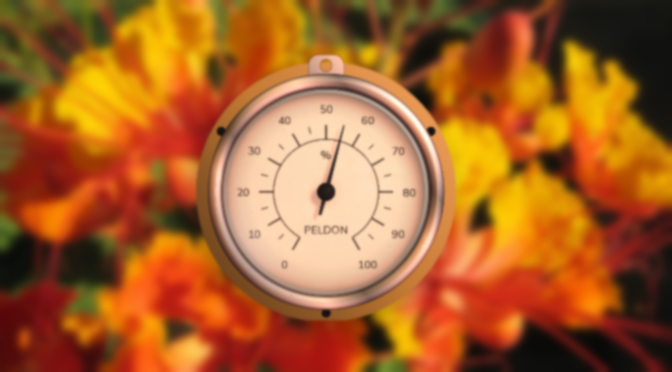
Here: 55 %
